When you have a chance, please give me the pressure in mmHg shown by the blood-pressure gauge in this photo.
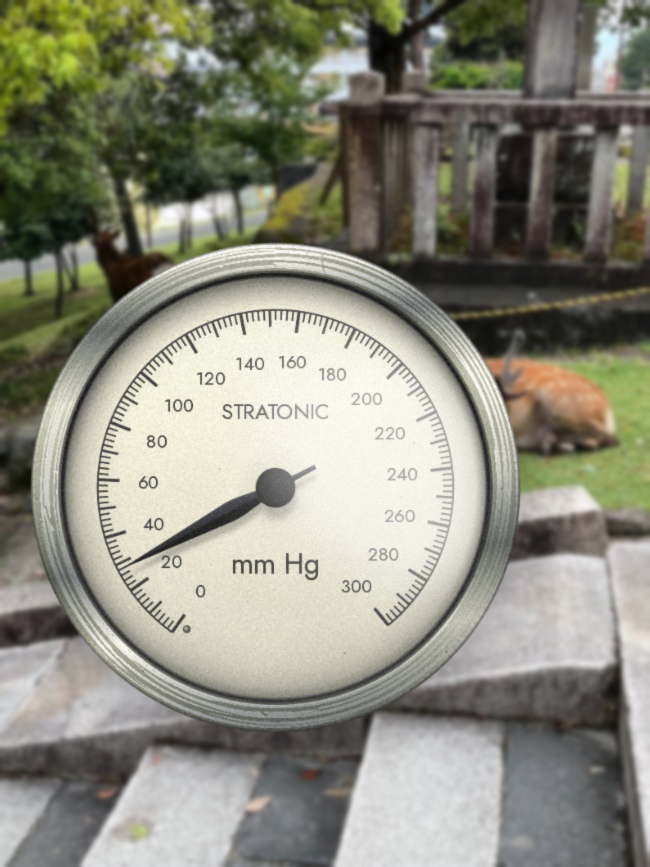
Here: 28 mmHg
